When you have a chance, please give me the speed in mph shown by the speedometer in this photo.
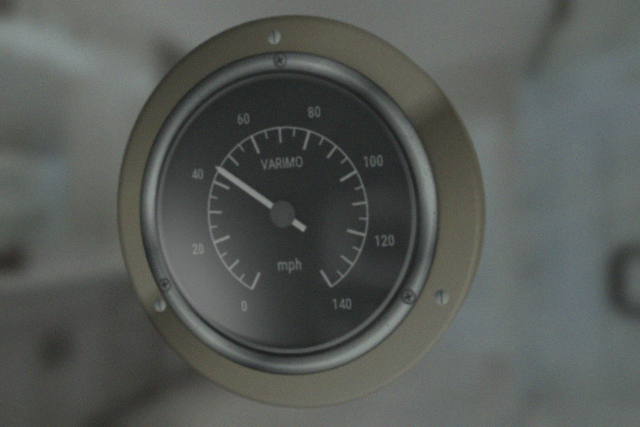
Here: 45 mph
